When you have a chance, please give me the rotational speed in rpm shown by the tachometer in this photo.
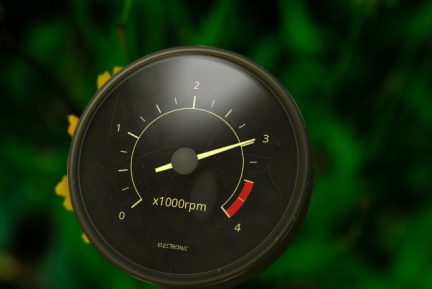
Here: 3000 rpm
